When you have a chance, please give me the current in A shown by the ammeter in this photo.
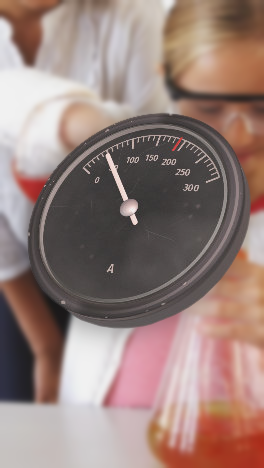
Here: 50 A
